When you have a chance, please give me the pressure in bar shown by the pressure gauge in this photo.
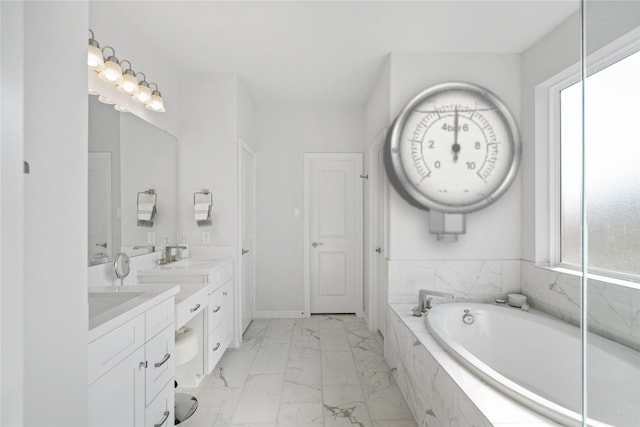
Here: 5 bar
